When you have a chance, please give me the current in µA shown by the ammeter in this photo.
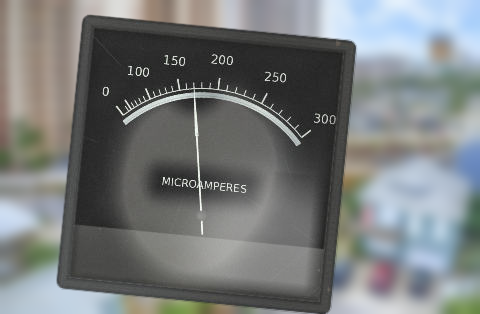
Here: 170 µA
